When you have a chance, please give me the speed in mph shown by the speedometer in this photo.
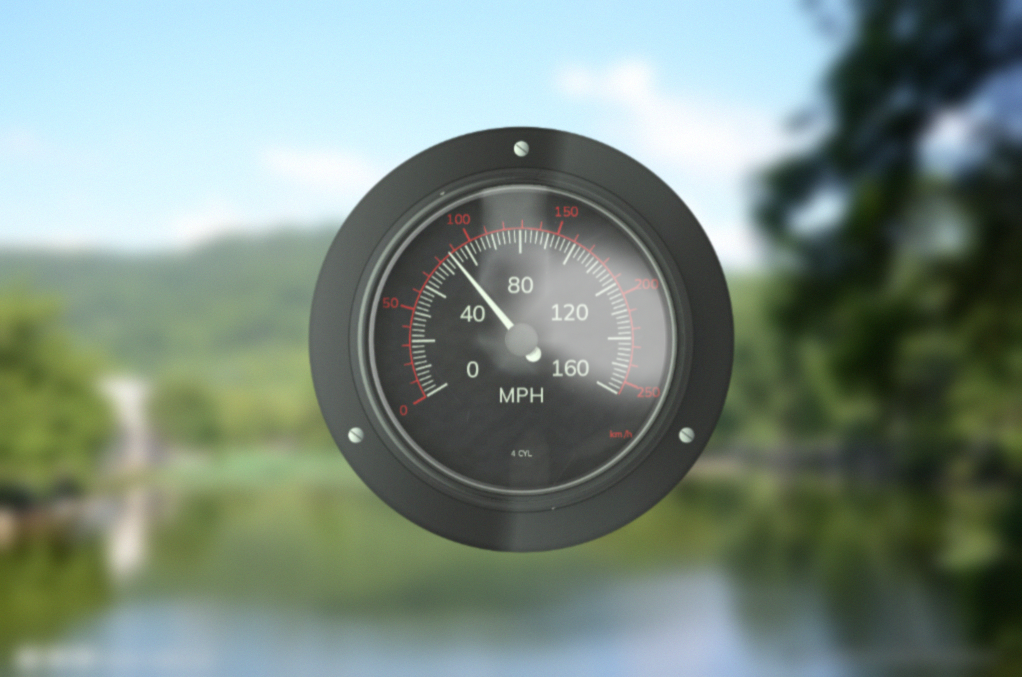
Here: 54 mph
